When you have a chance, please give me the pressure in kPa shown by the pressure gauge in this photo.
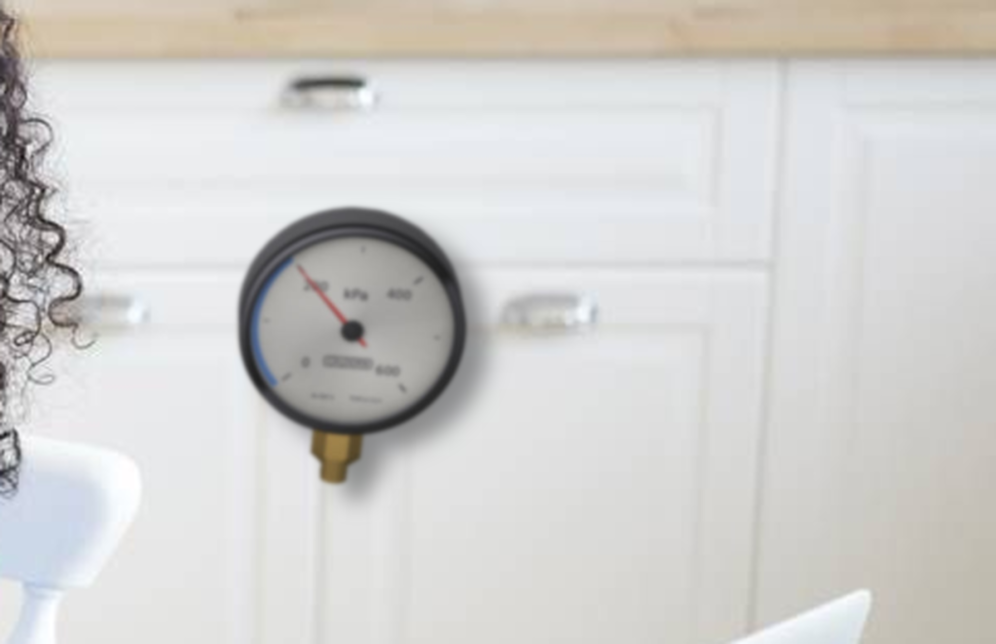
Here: 200 kPa
